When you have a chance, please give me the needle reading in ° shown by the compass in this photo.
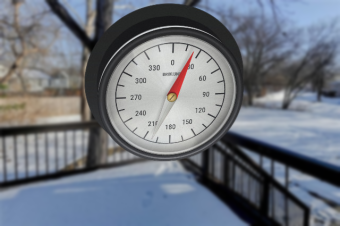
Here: 22.5 °
